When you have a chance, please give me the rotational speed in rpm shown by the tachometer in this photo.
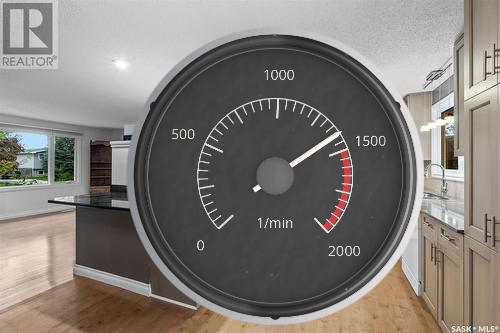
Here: 1400 rpm
